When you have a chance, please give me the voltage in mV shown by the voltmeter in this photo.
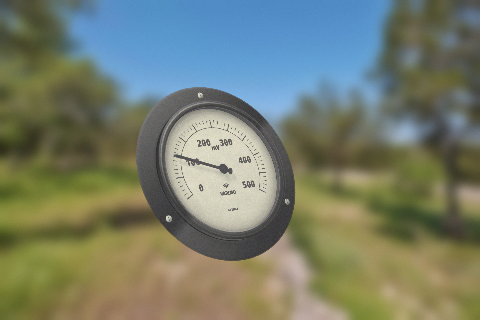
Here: 100 mV
